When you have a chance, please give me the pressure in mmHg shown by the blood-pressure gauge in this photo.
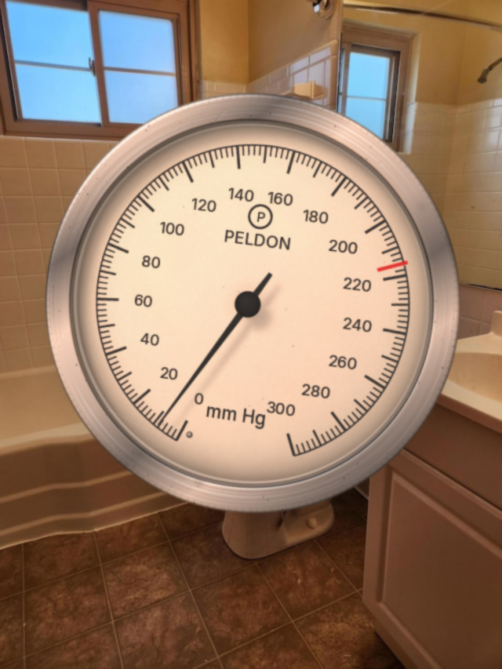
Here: 8 mmHg
